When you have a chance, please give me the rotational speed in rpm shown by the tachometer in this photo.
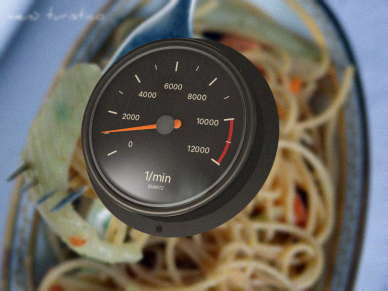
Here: 1000 rpm
